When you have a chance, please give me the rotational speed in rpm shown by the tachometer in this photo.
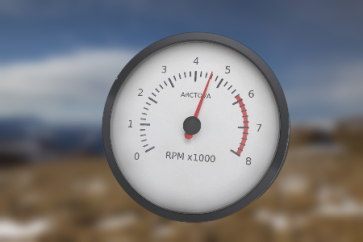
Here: 4600 rpm
